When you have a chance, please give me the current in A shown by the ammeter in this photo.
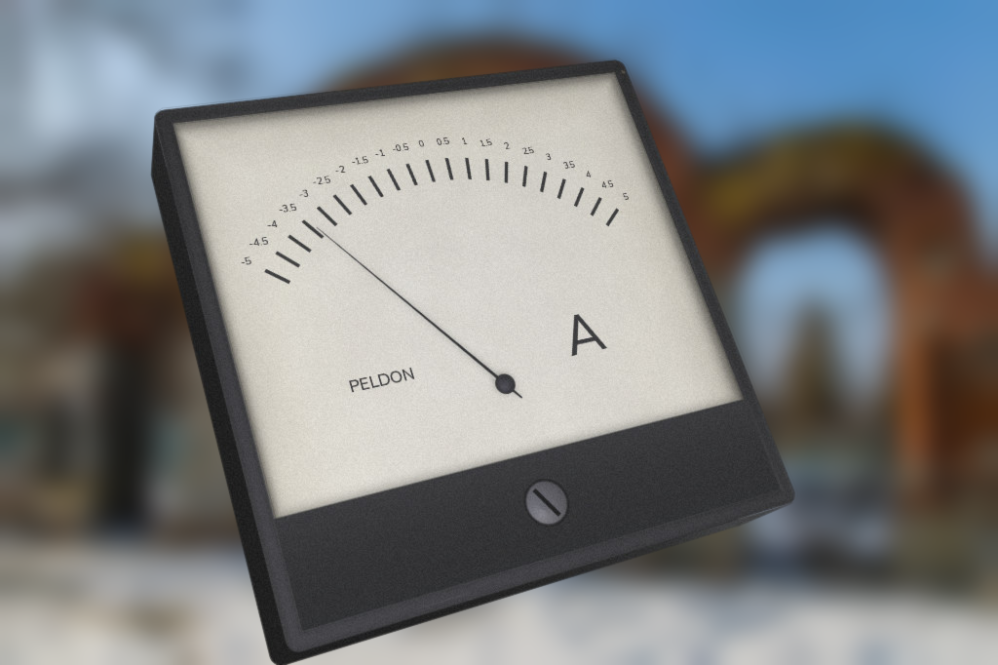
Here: -3.5 A
